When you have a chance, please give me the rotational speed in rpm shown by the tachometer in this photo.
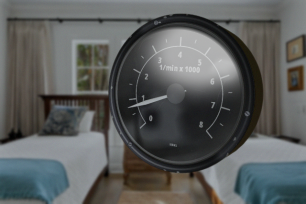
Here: 750 rpm
